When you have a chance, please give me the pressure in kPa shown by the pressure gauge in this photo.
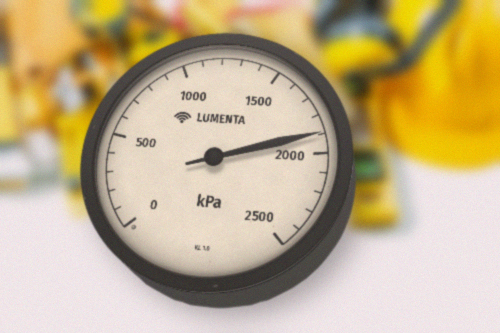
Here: 1900 kPa
